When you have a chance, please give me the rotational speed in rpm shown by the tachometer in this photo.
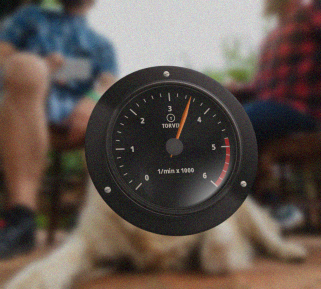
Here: 3500 rpm
